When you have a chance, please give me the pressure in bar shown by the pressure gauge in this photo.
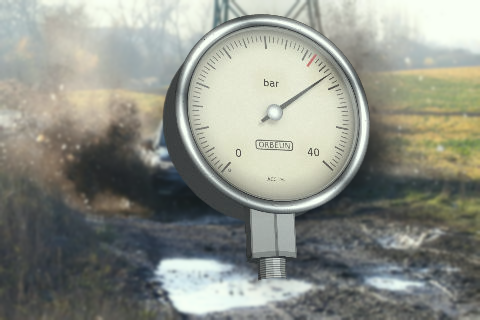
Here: 28.5 bar
